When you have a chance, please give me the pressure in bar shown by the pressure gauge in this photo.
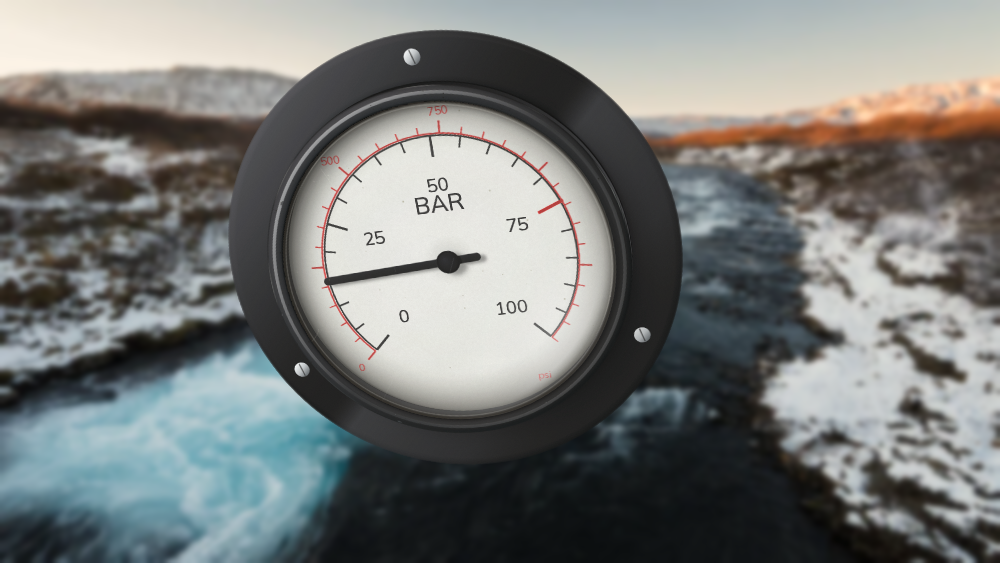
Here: 15 bar
